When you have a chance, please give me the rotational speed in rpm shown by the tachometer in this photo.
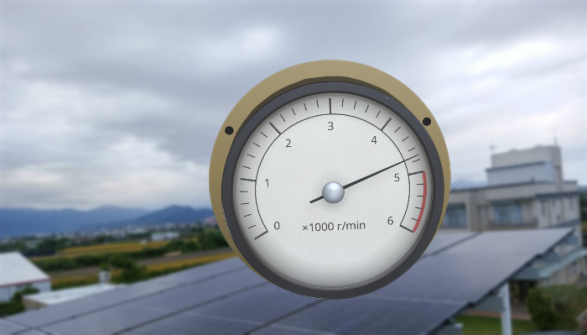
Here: 4700 rpm
